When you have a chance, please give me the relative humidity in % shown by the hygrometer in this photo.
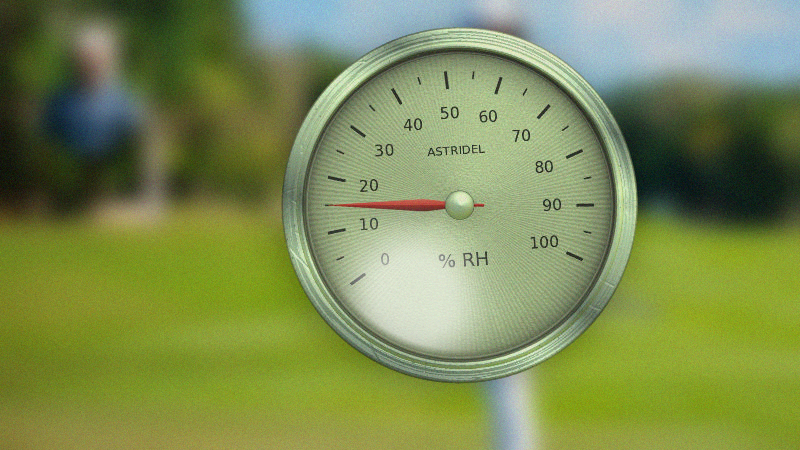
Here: 15 %
